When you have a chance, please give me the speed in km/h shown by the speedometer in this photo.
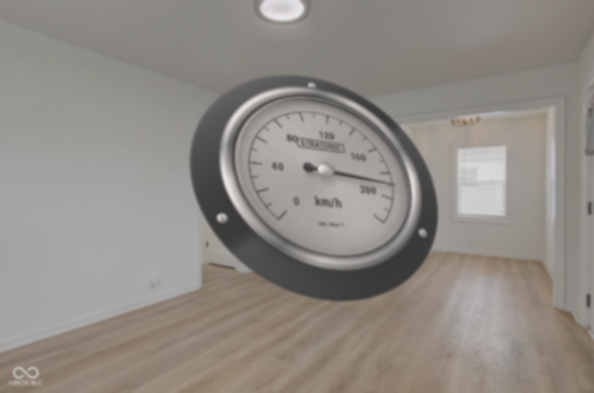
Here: 190 km/h
